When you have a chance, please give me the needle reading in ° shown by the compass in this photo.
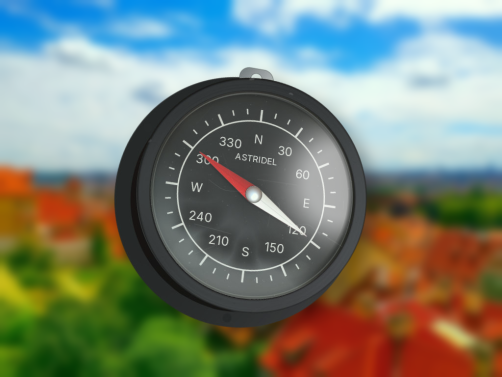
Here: 300 °
